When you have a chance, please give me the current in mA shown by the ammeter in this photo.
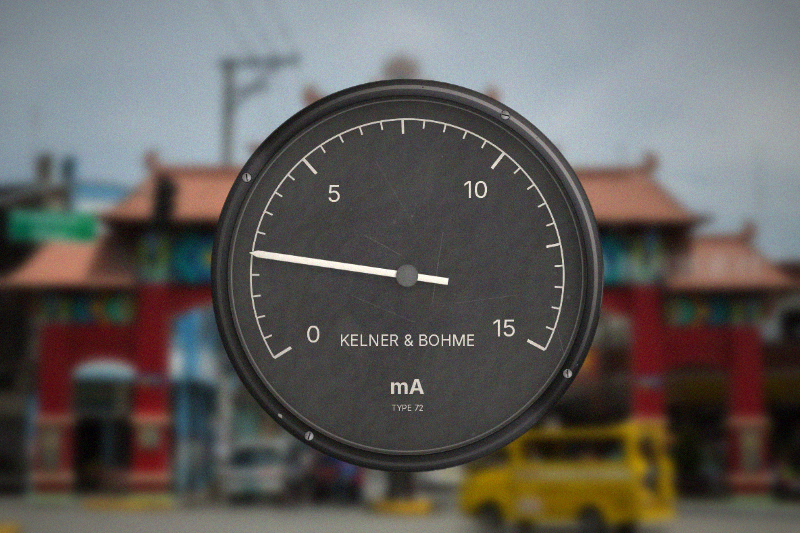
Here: 2.5 mA
